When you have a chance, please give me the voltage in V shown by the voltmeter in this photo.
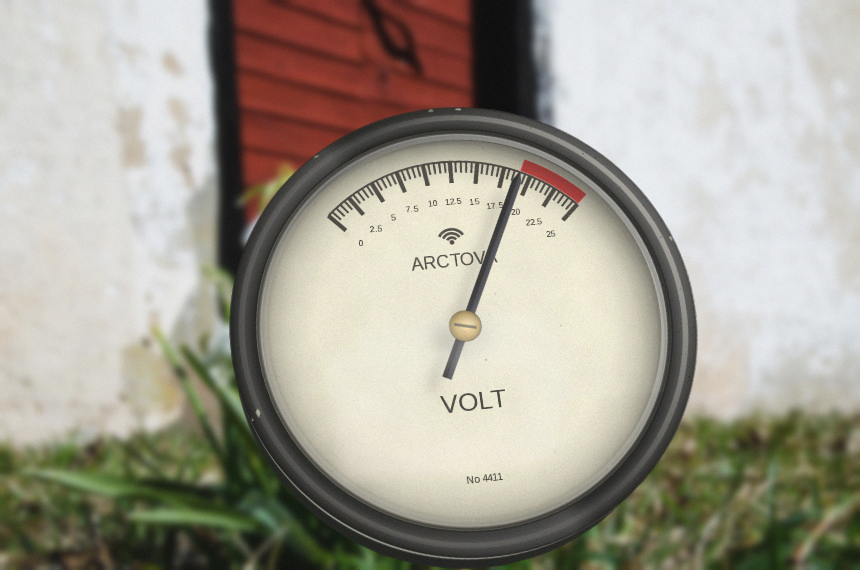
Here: 19 V
